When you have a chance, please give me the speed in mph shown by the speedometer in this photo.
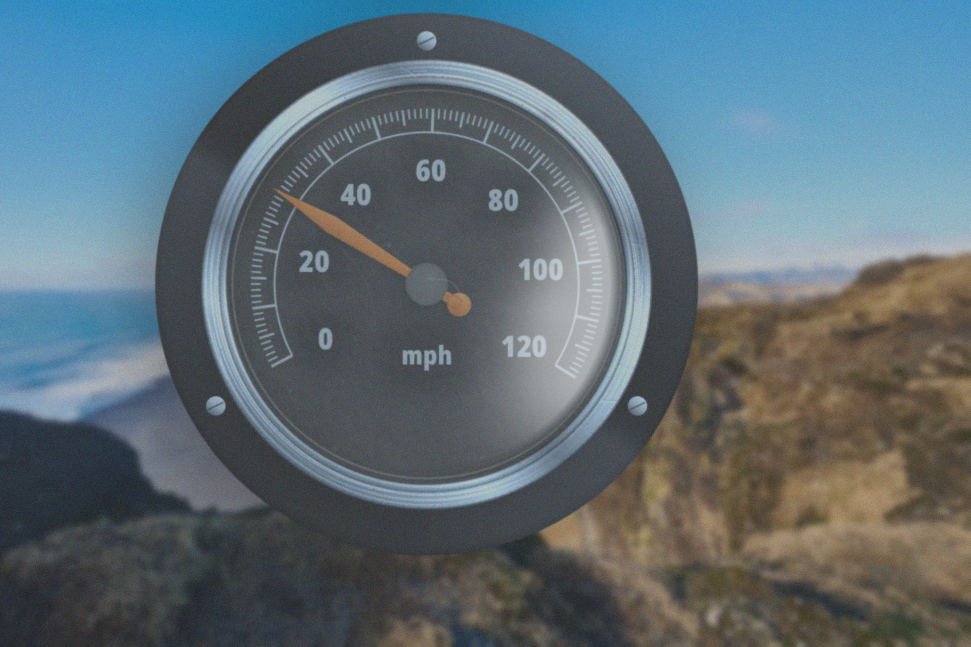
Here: 30 mph
